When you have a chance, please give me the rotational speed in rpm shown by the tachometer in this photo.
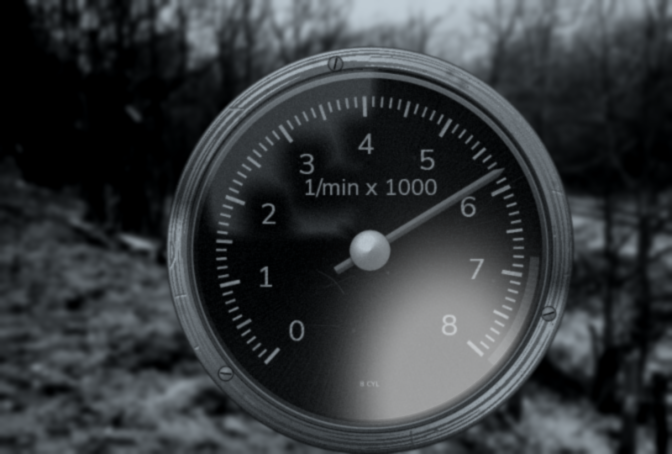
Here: 5800 rpm
